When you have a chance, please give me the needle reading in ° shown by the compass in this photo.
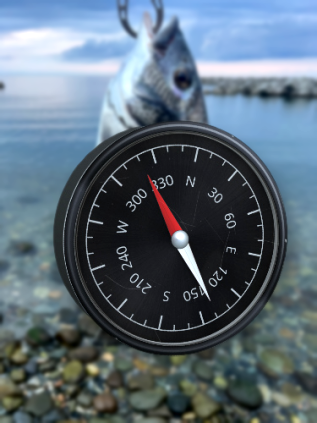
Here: 320 °
